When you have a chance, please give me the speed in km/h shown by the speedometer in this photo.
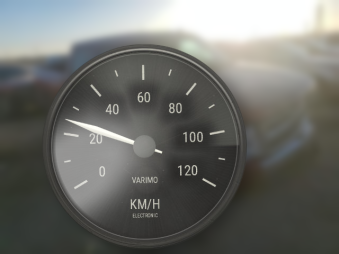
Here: 25 km/h
